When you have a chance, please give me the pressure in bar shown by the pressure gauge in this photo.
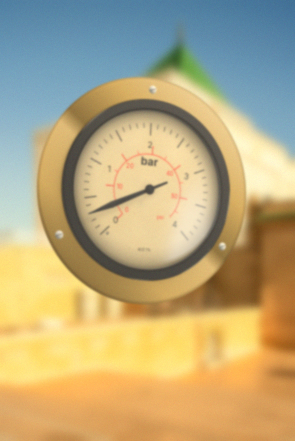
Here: 0.3 bar
